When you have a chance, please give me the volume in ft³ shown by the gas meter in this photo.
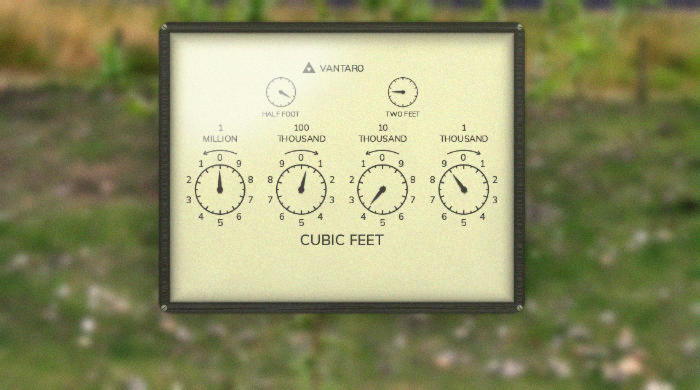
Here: 3900 ft³
